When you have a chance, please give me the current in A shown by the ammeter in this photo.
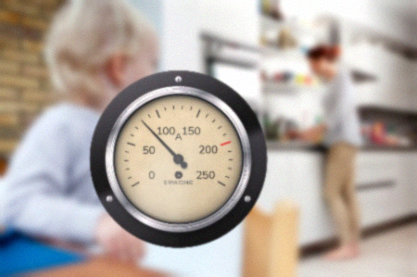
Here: 80 A
